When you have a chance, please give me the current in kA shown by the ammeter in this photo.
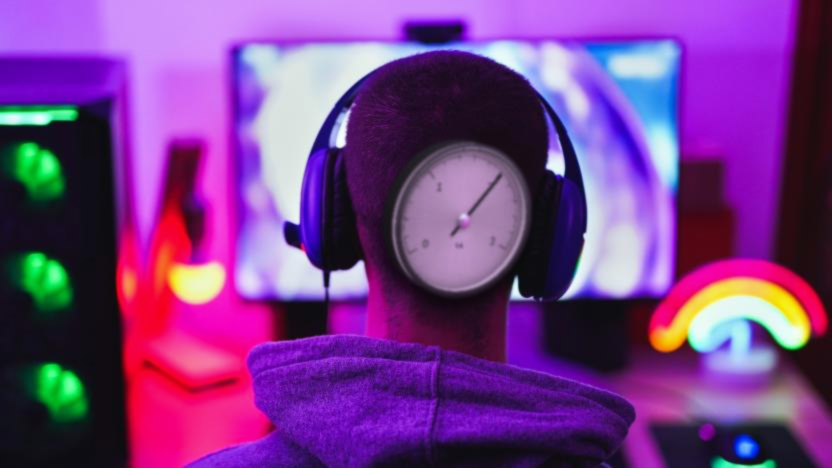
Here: 2 kA
